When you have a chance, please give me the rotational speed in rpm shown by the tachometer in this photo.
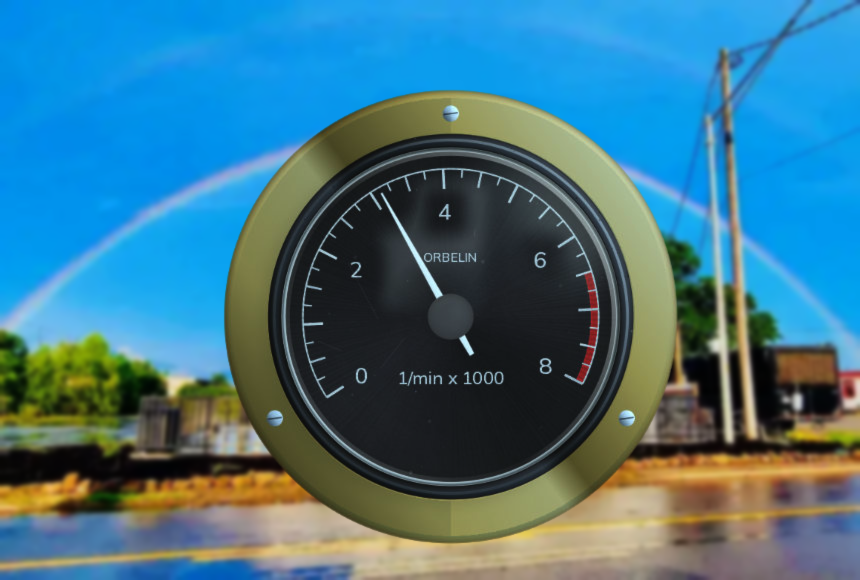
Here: 3125 rpm
